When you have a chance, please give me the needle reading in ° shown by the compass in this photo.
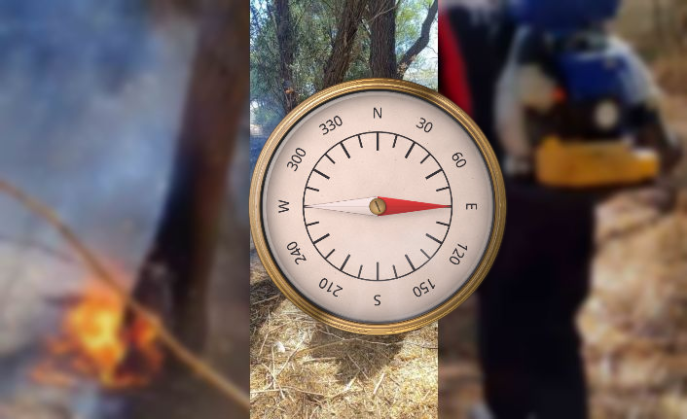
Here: 90 °
